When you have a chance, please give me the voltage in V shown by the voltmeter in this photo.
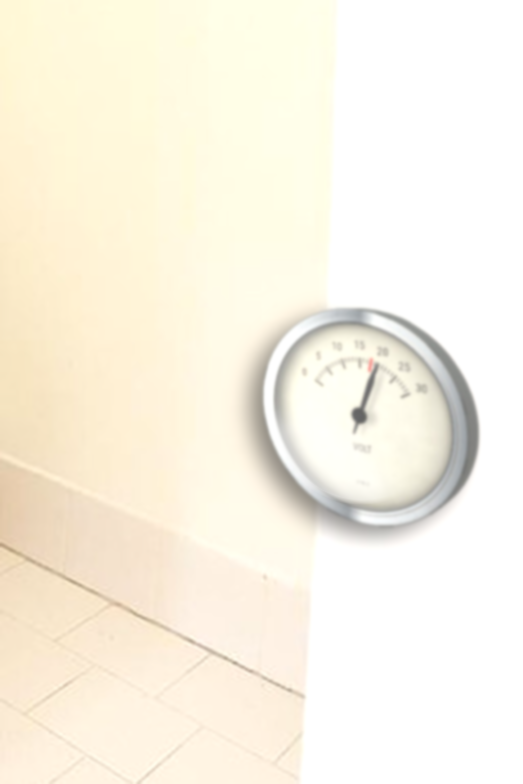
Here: 20 V
